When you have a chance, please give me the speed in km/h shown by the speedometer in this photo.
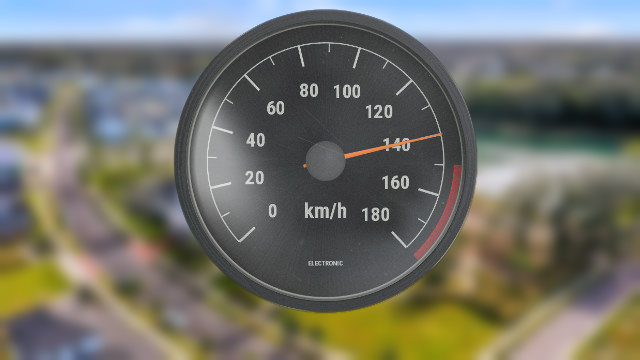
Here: 140 km/h
